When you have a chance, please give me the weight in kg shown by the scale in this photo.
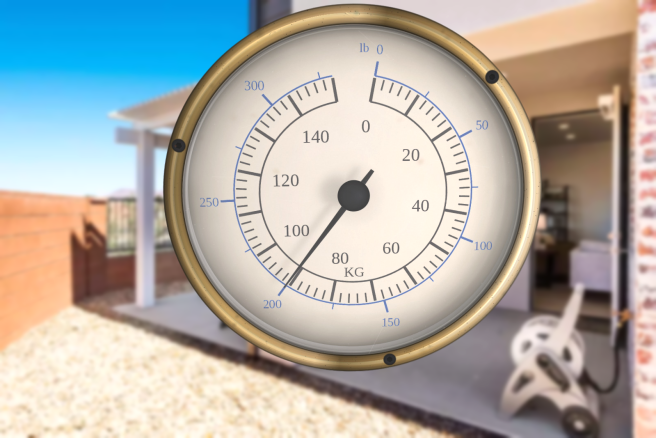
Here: 91 kg
